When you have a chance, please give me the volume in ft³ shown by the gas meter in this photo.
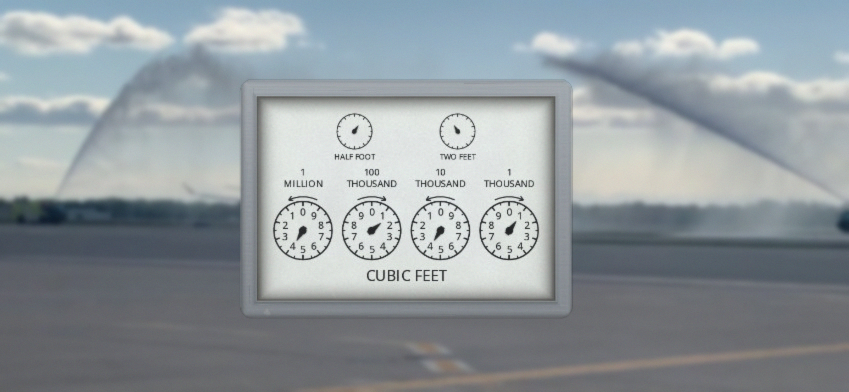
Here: 414100 ft³
